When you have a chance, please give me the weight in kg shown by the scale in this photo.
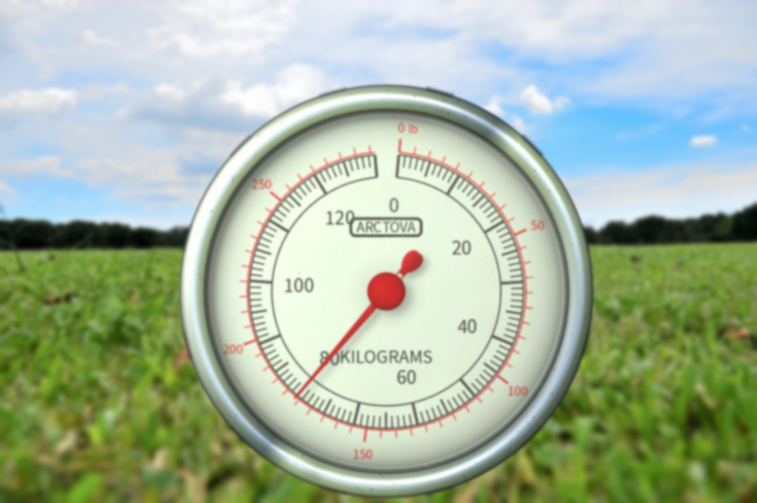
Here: 80 kg
